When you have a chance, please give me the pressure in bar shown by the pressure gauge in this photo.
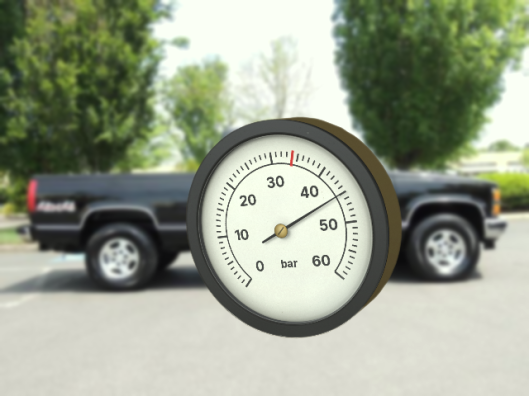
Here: 45 bar
